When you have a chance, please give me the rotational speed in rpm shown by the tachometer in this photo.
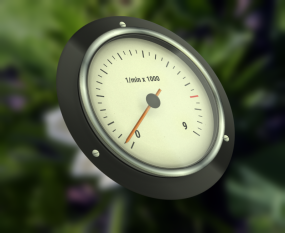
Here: 250 rpm
